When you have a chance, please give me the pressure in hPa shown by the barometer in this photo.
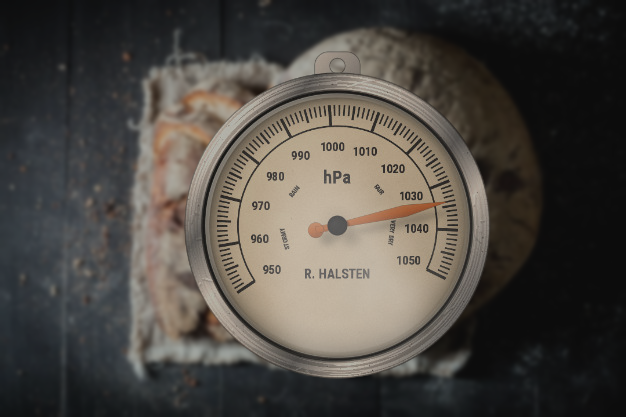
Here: 1034 hPa
